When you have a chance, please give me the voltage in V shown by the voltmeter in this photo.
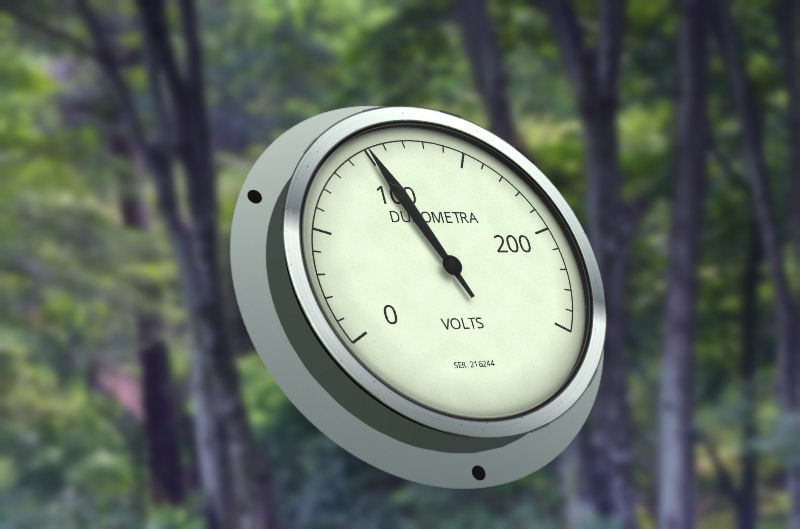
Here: 100 V
